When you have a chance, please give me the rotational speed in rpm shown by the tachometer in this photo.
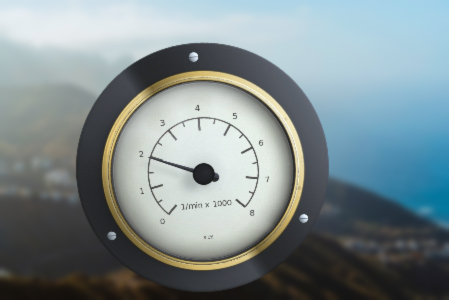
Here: 2000 rpm
